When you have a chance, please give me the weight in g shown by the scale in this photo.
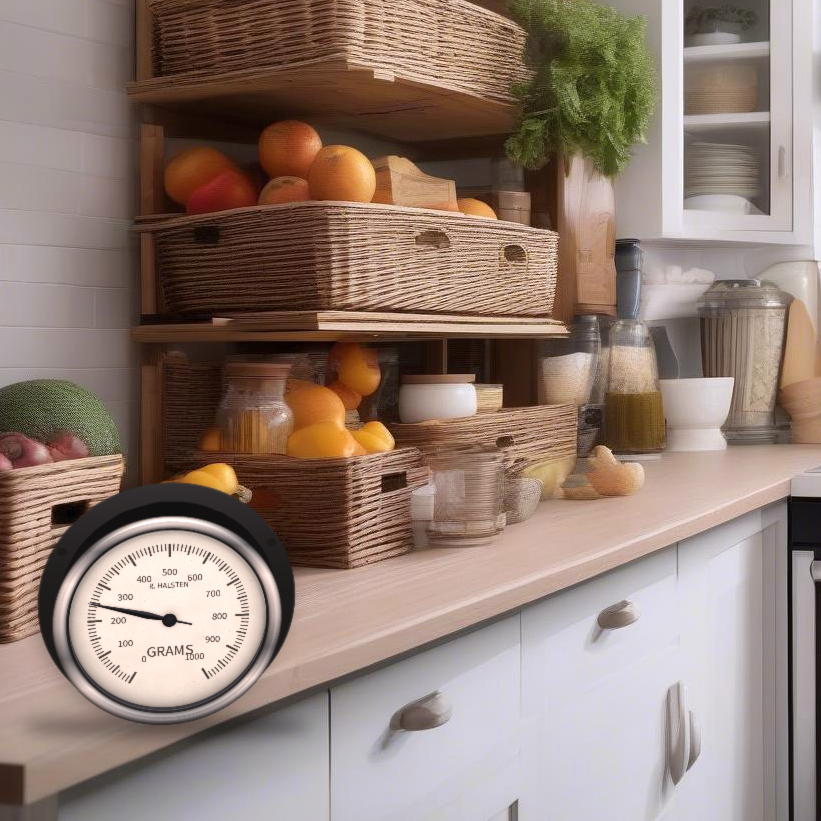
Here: 250 g
